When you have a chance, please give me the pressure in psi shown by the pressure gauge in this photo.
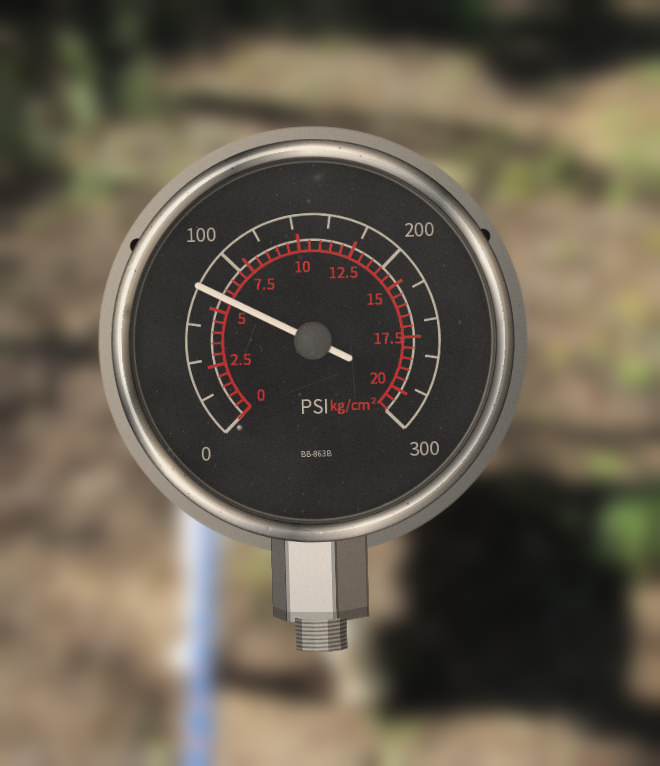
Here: 80 psi
